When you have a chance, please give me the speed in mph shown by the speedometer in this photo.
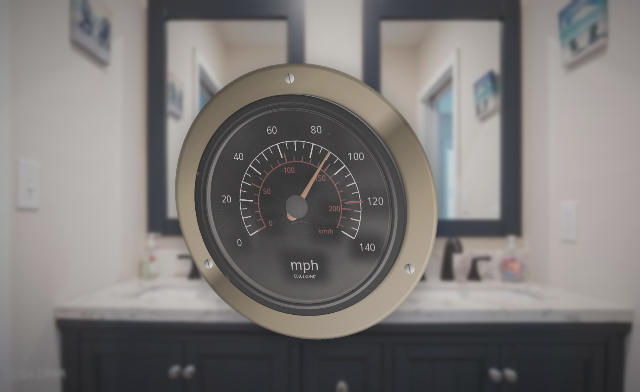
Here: 90 mph
